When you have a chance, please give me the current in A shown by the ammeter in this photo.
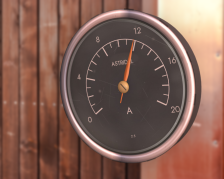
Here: 12 A
